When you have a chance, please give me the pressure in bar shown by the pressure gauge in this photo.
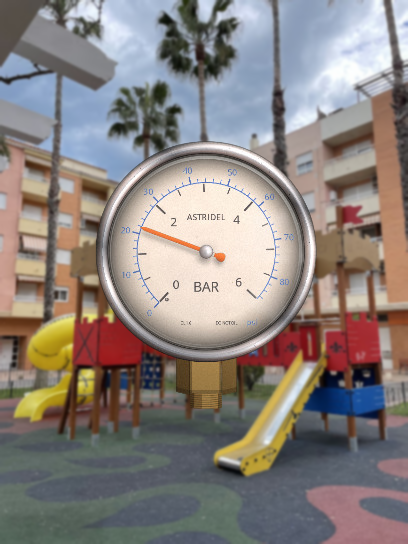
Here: 1.5 bar
